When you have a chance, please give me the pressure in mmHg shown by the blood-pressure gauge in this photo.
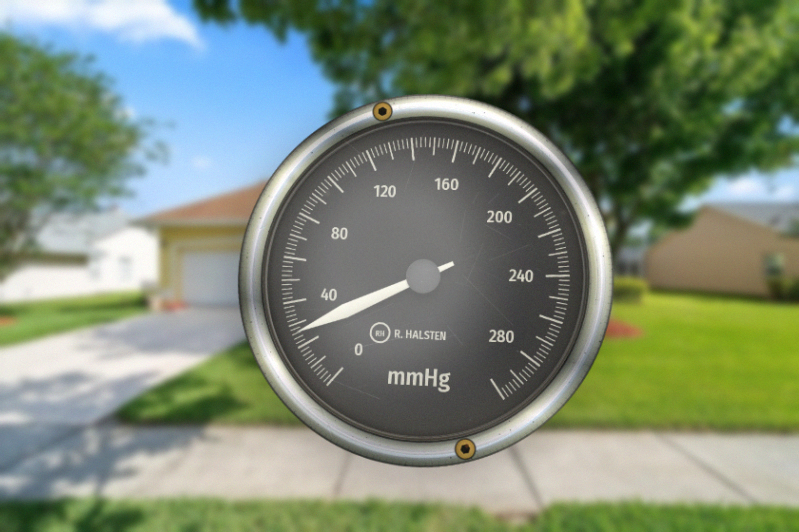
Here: 26 mmHg
